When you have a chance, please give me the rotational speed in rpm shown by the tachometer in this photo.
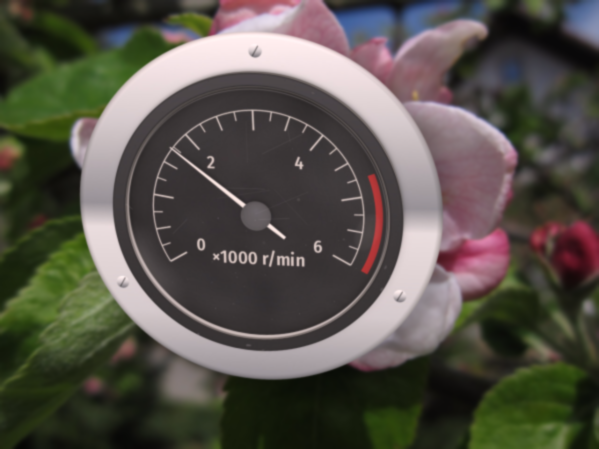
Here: 1750 rpm
